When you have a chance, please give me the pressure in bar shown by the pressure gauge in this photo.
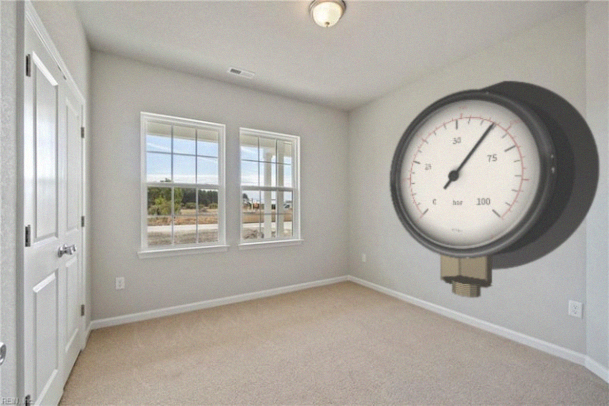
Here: 65 bar
